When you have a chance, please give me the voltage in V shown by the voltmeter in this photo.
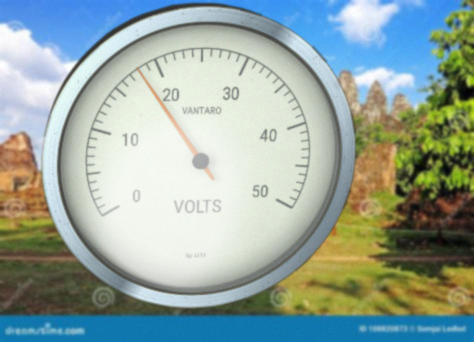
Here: 18 V
